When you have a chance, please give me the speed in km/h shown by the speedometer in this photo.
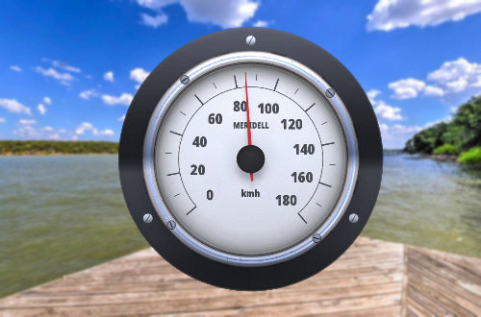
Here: 85 km/h
